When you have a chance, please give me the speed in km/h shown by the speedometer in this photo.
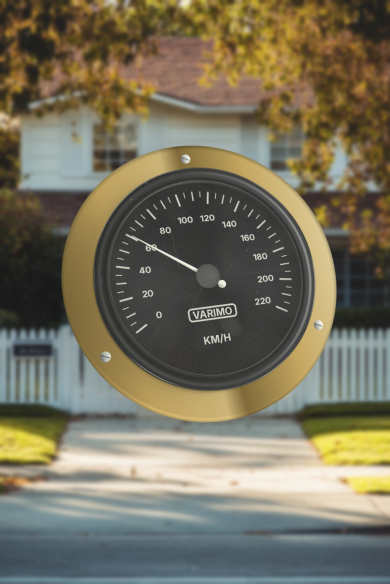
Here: 60 km/h
